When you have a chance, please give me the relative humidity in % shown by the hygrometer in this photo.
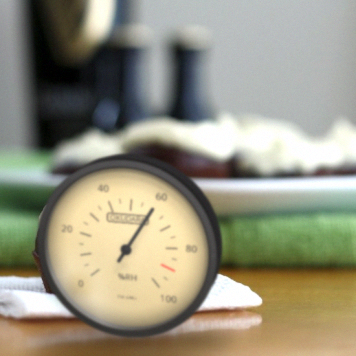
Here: 60 %
